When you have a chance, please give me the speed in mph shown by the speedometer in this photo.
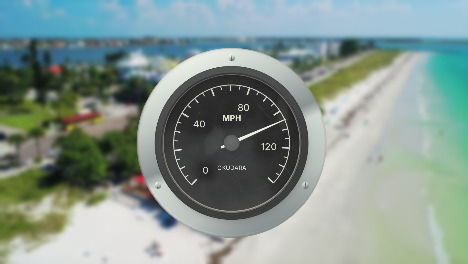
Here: 105 mph
